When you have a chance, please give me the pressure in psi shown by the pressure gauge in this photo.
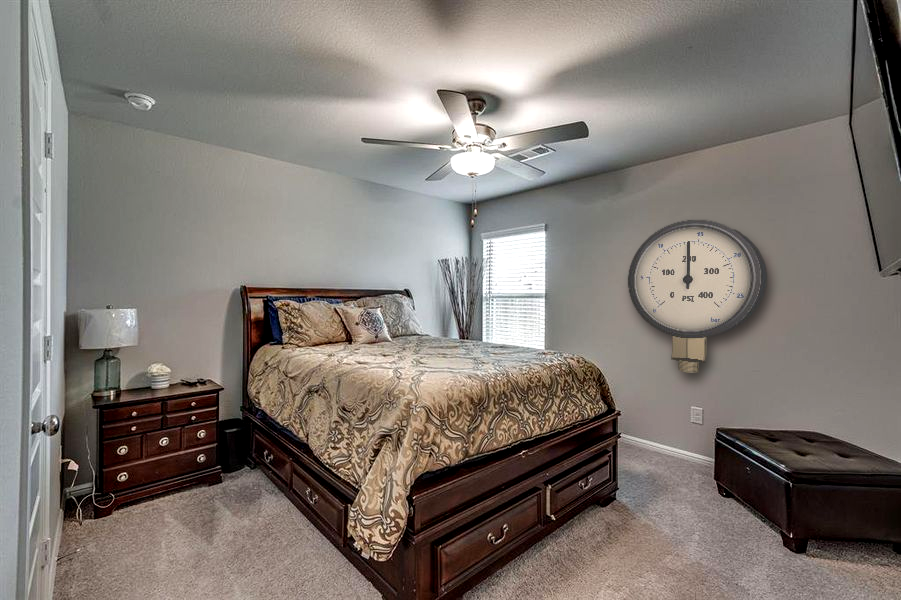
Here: 200 psi
